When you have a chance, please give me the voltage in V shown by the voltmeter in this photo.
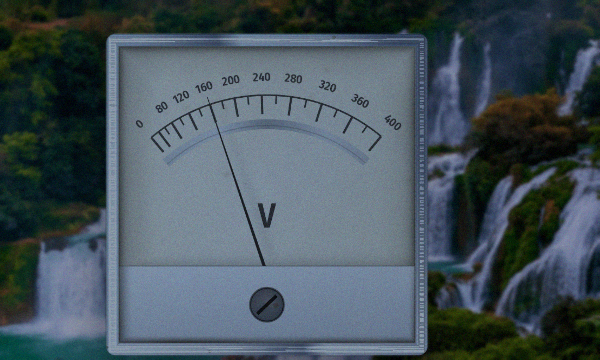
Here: 160 V
